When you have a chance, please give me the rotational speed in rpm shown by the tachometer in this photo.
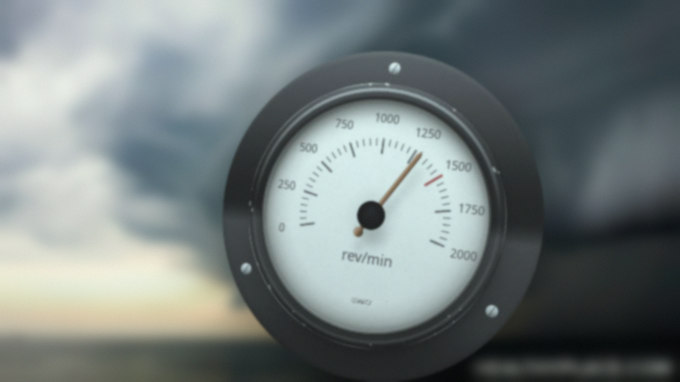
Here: 1300 rpm
